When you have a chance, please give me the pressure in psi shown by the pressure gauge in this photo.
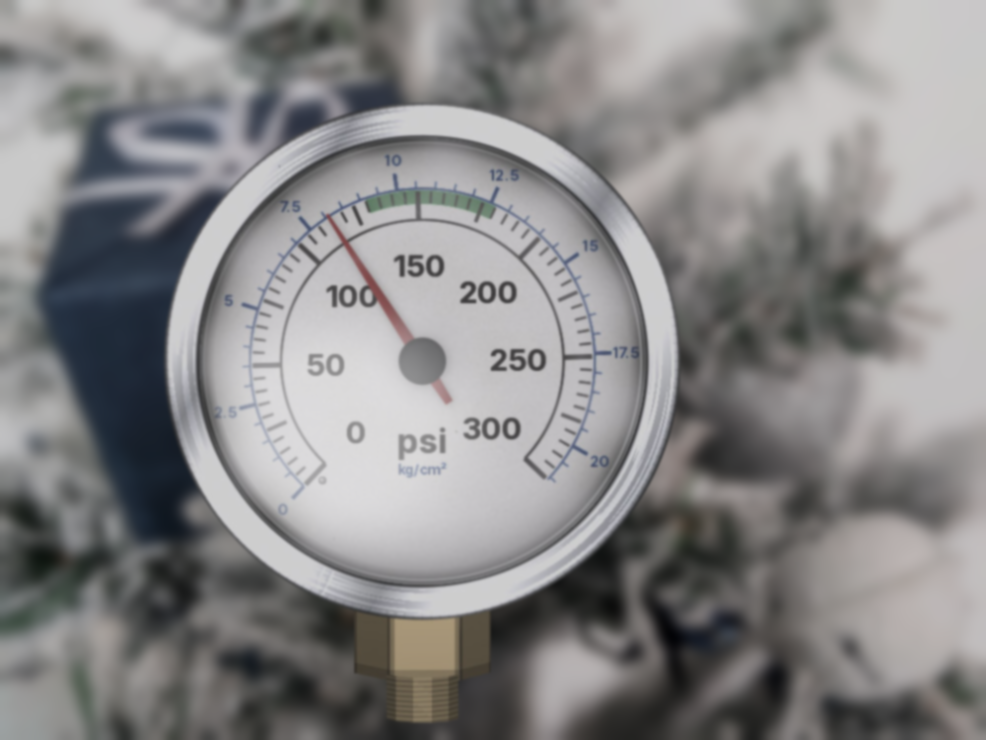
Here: 115 psi
